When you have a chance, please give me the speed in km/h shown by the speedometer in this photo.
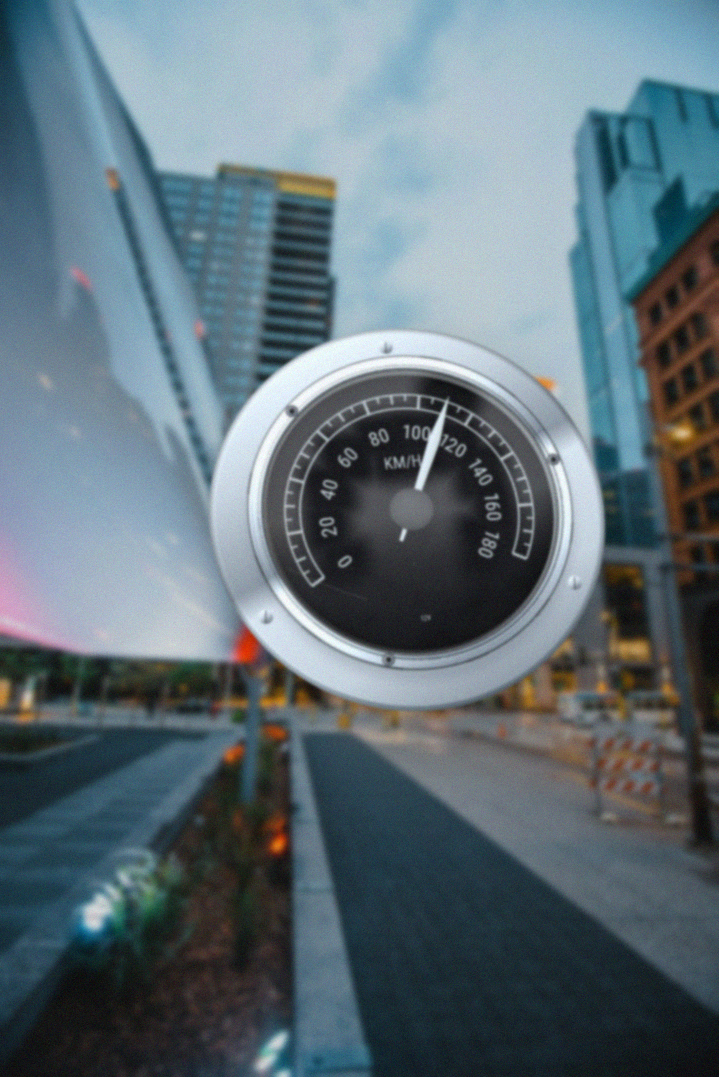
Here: 110 km/h
